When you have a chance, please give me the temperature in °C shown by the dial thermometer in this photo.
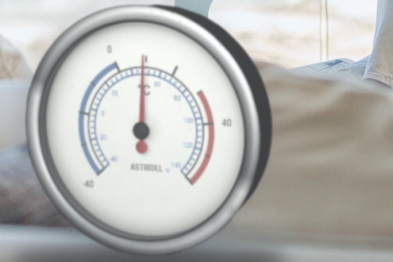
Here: 10 °C
